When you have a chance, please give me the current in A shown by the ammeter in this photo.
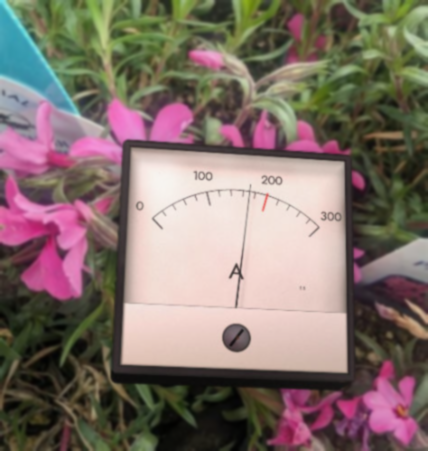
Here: 170 A
